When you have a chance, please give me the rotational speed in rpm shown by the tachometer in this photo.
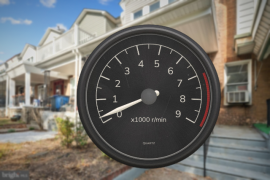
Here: 250 rpm
